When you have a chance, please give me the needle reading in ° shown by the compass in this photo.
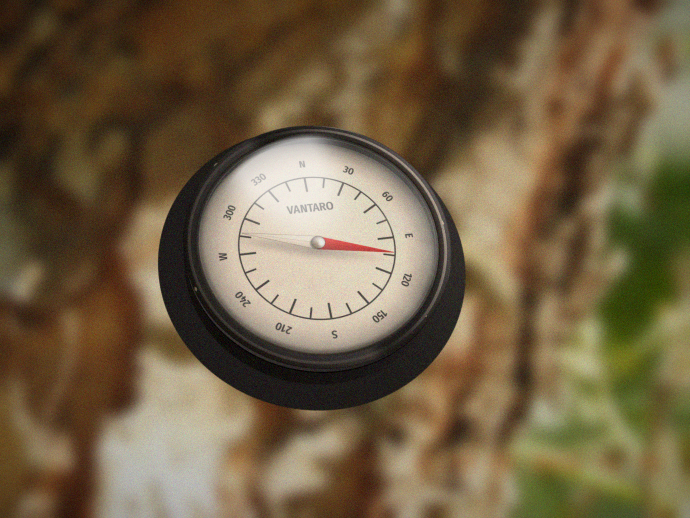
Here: 105 °
